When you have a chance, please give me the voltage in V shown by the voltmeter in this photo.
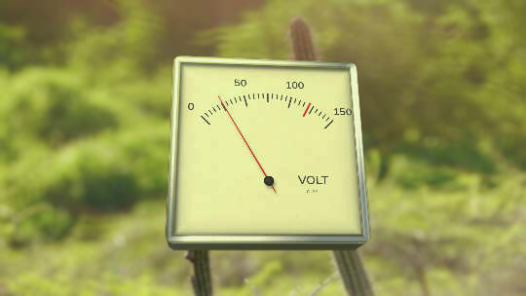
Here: 25 V
